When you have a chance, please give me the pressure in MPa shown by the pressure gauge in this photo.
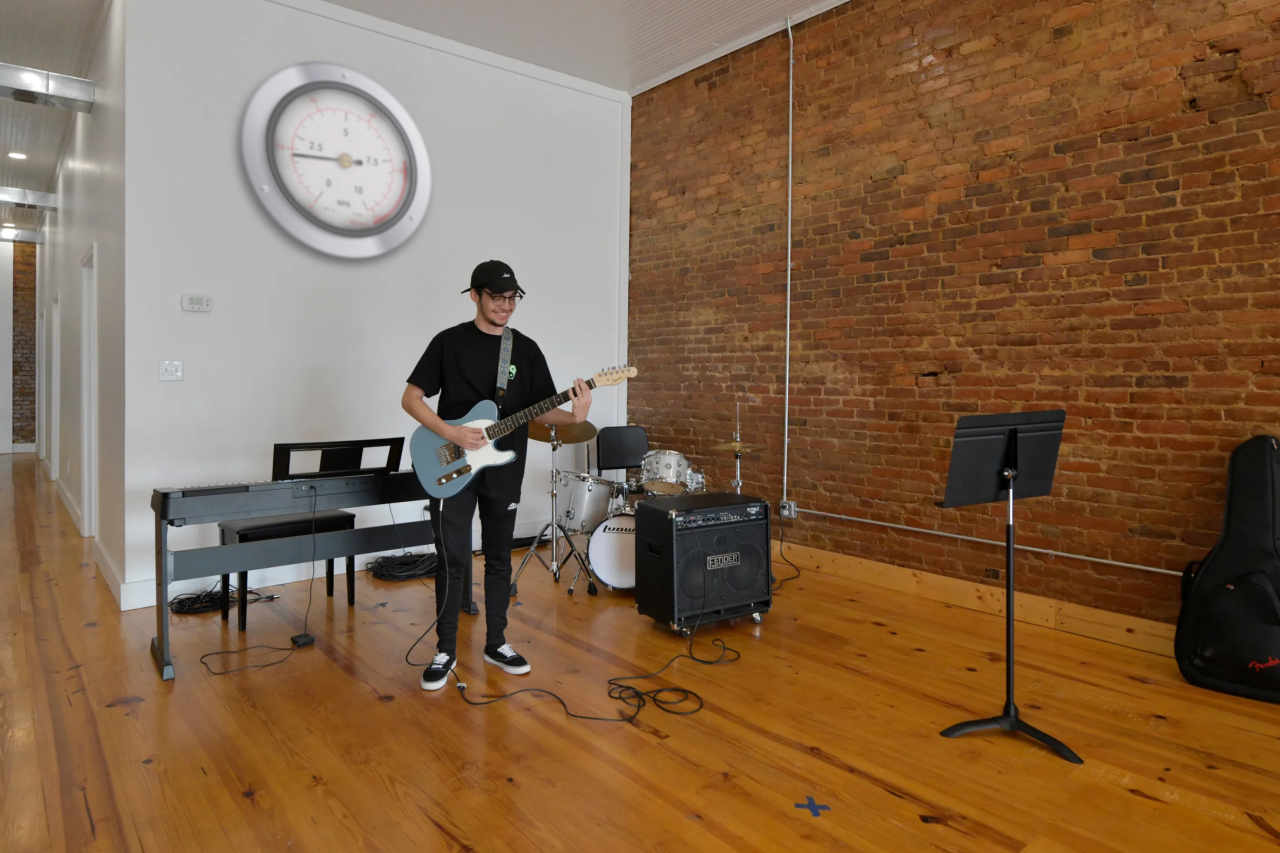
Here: 1.75 MPa
